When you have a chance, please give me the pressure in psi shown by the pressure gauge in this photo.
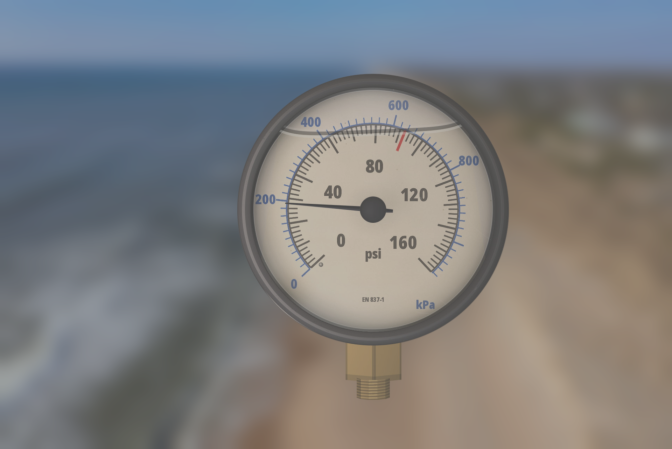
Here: 28 psi
